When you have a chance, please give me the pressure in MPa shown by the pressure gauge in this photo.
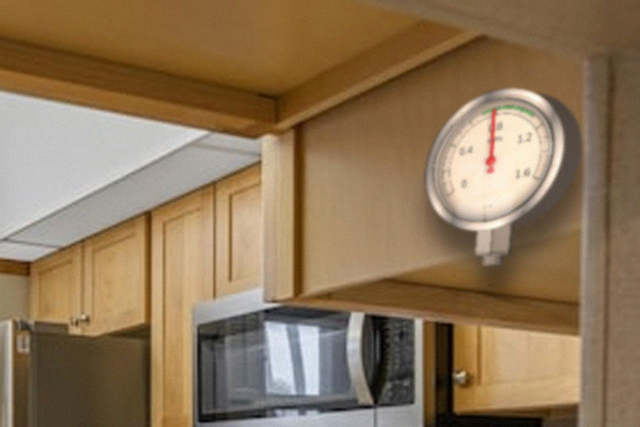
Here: 0.8 MPa
